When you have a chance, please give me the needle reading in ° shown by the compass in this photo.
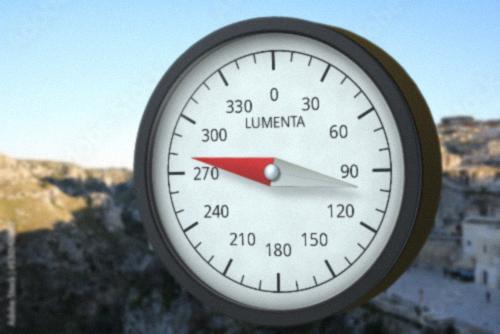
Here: 280 °
